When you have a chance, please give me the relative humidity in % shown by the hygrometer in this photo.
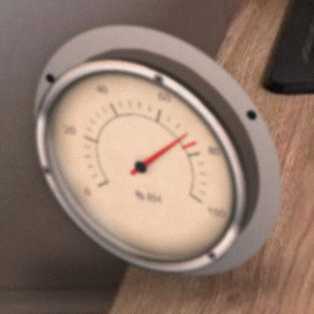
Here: 72 %
